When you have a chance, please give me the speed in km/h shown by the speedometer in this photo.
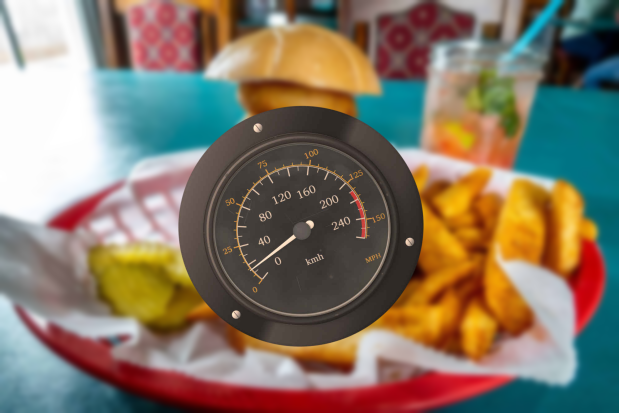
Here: 15 km/h
